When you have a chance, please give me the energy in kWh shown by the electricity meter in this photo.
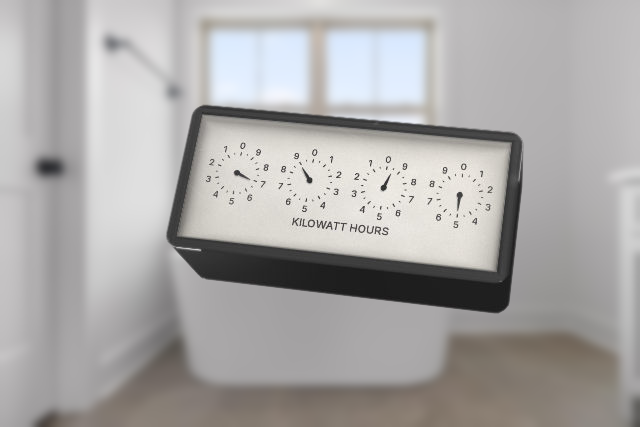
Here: 6895 kWh
